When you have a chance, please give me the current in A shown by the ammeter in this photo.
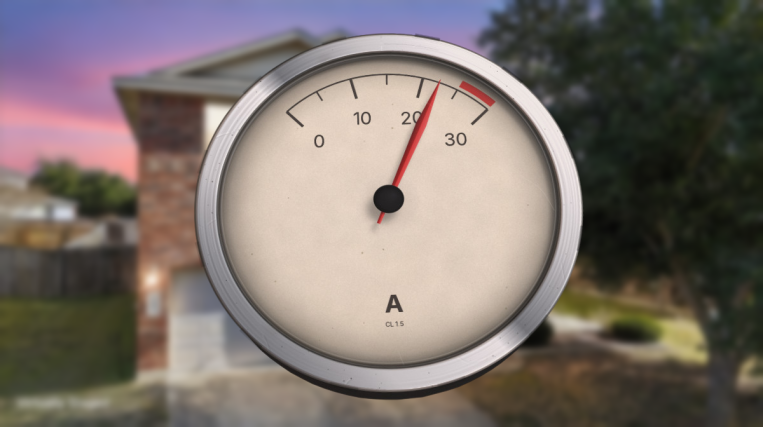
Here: 22.5 A
